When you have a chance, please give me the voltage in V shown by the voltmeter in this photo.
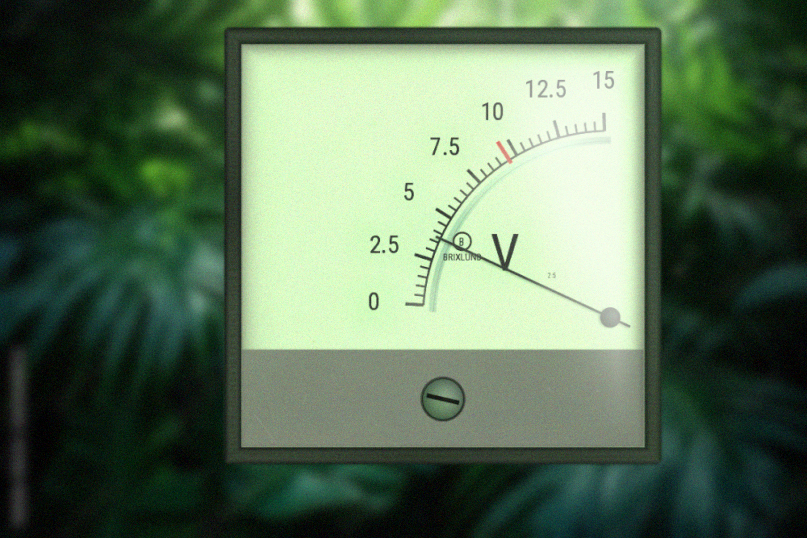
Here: 3.75 V
